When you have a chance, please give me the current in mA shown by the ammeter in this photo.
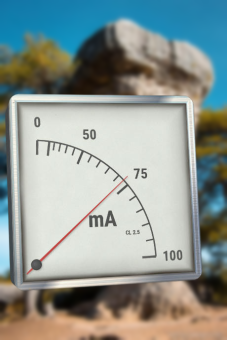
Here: 72.5 mA
